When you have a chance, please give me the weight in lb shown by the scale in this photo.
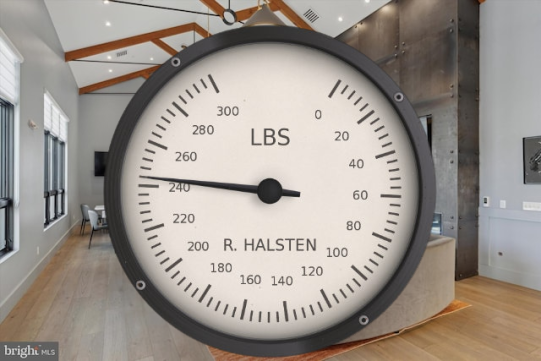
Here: 244 lb
